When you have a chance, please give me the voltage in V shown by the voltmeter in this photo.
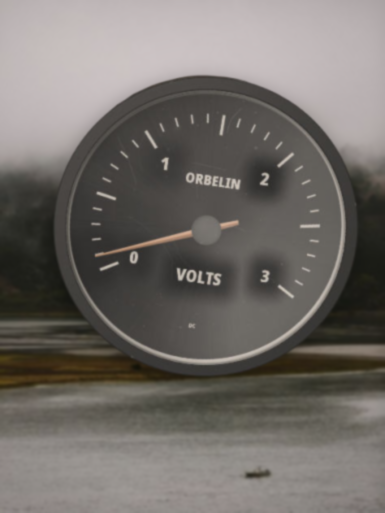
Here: 0.1 V
